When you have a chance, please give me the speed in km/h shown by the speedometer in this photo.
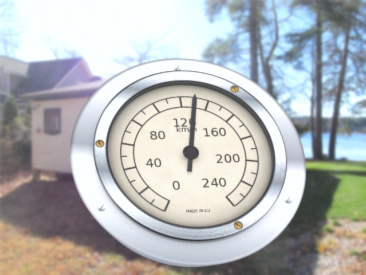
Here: 130 km/h
